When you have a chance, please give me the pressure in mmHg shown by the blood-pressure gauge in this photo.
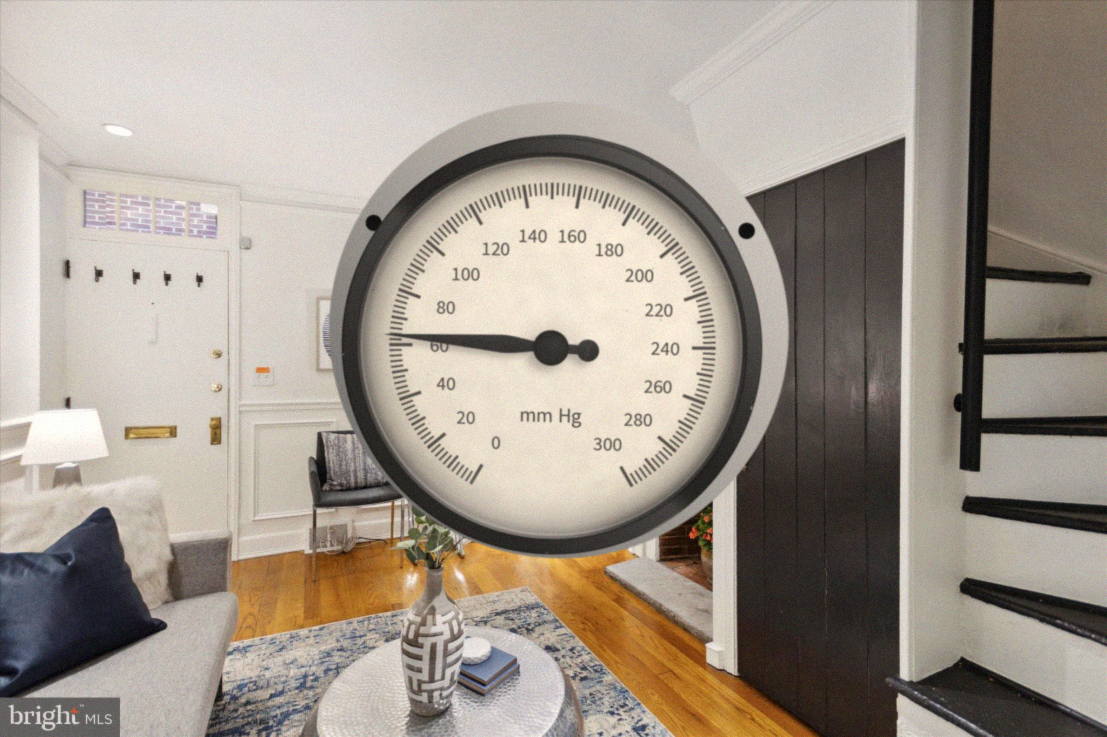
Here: 64 mmHg
